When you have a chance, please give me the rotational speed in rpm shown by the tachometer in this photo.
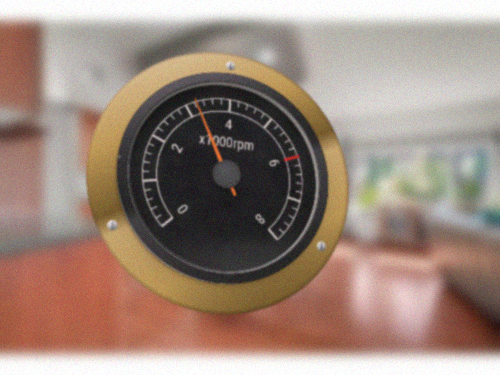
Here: 3200 rpm
